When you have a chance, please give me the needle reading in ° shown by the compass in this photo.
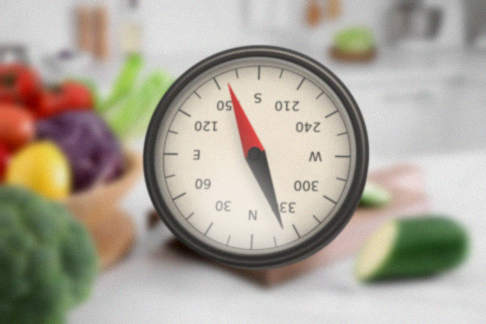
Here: 157.5 °
